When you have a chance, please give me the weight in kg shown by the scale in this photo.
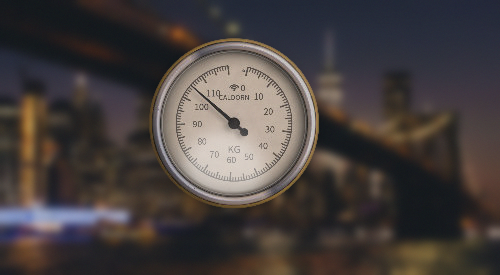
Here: 105 kg
